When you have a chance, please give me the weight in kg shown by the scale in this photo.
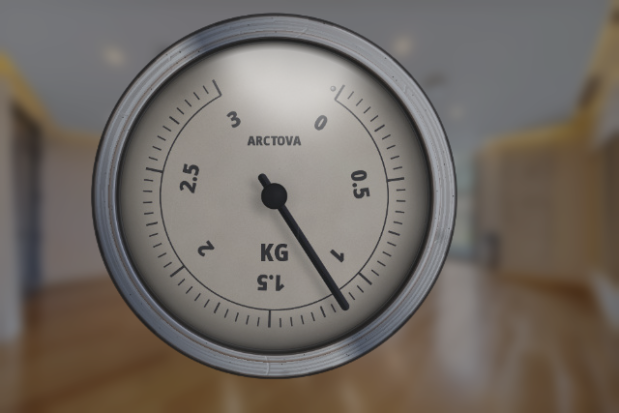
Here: 1.15 kg
